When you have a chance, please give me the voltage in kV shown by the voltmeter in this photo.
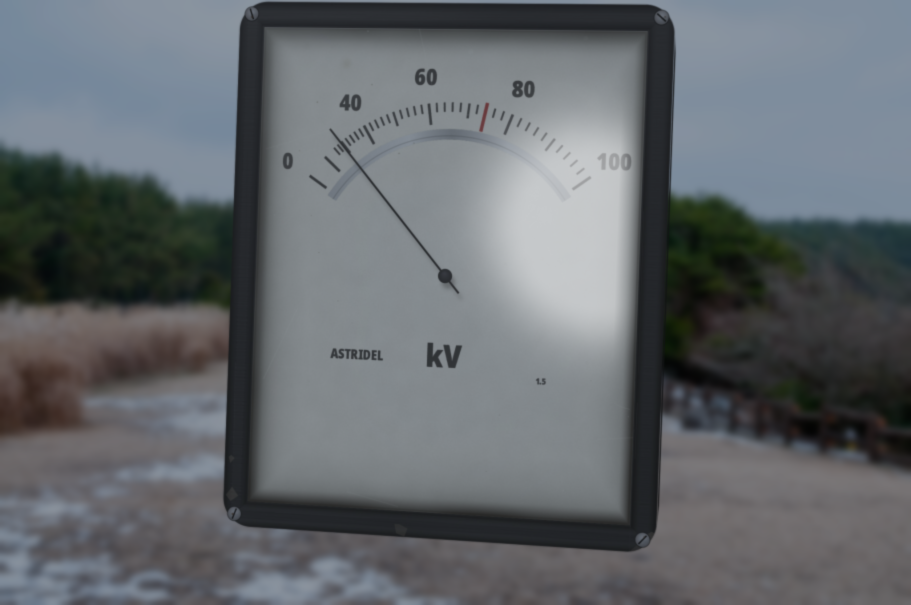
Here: 30 kV
